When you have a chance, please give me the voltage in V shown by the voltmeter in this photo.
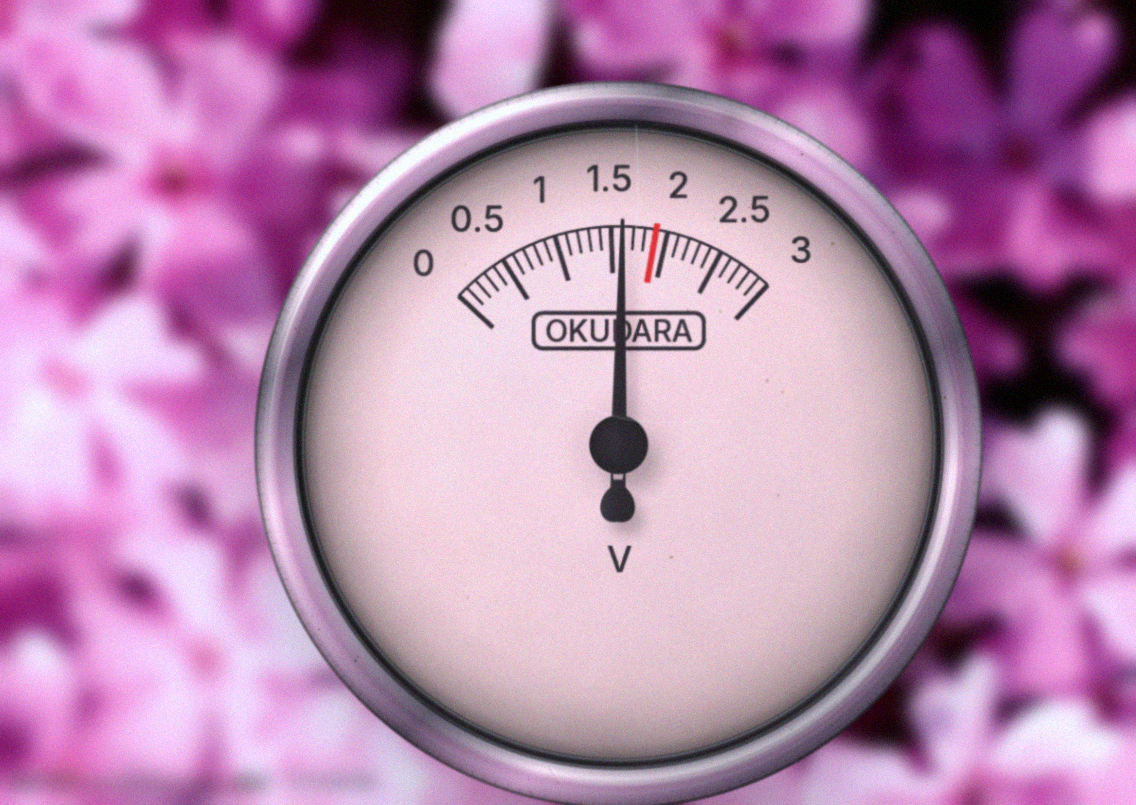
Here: 1.6 V
